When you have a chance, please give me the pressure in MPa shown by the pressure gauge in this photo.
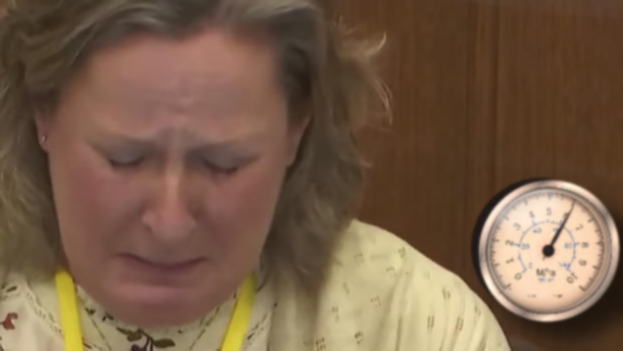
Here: 6 MPa
